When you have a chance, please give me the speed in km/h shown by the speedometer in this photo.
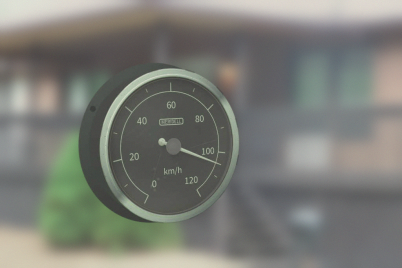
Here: 105 km/h
